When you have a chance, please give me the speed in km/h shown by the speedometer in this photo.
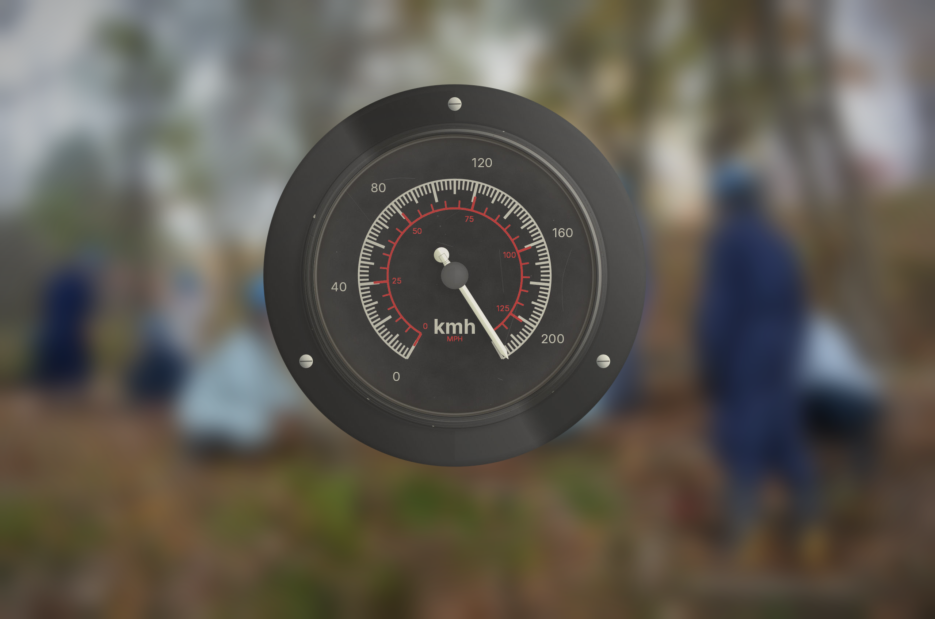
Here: 218 km/h
